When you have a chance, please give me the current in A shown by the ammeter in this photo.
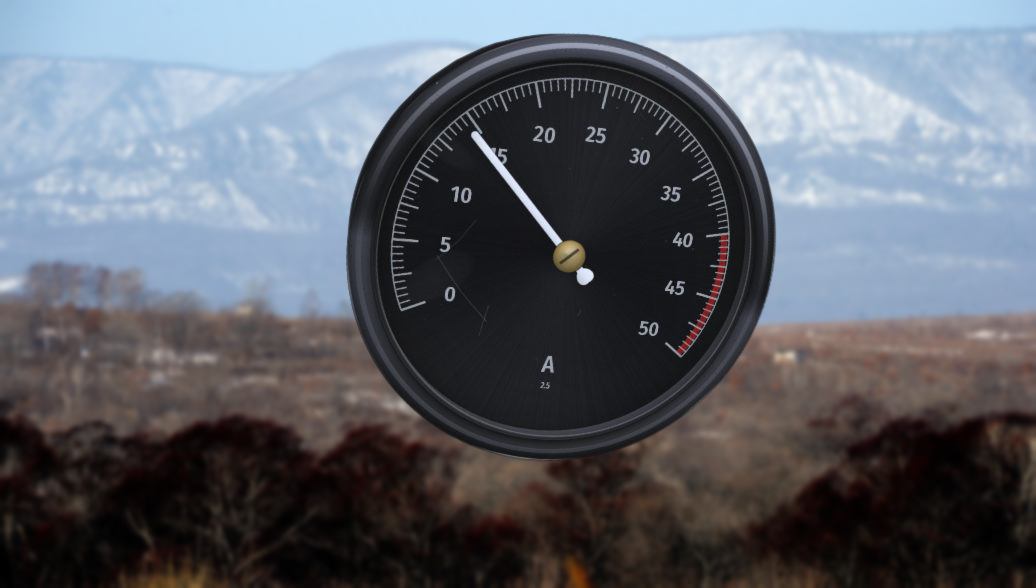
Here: 14.5 A
